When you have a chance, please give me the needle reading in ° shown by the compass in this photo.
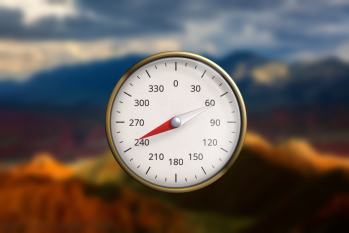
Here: 245 °
